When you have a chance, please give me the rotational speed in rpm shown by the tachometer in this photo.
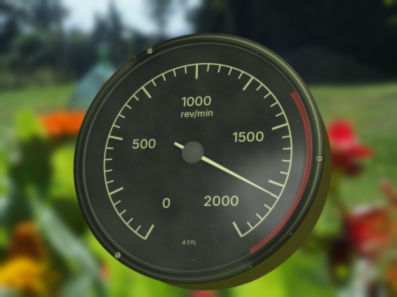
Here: 1800 rpm
